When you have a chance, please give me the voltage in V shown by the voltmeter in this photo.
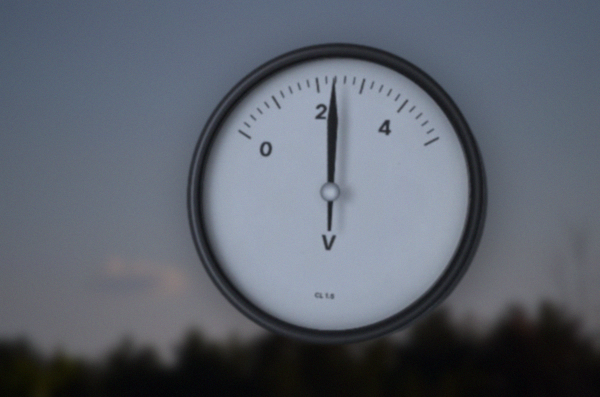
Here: 2.4 V
